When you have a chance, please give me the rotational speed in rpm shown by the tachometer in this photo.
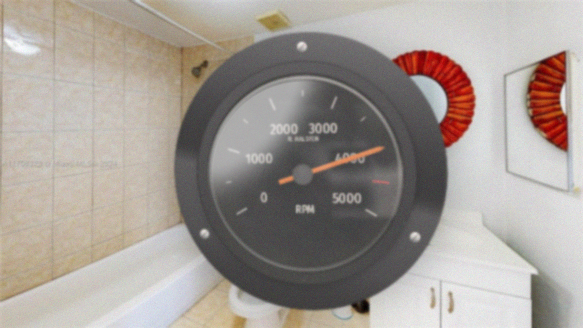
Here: 4000 rpm
